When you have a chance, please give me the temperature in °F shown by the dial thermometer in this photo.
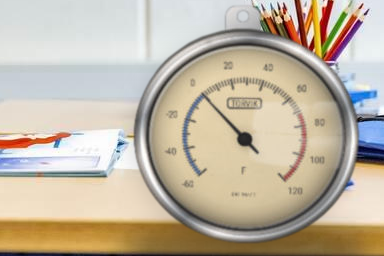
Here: 0 °F
